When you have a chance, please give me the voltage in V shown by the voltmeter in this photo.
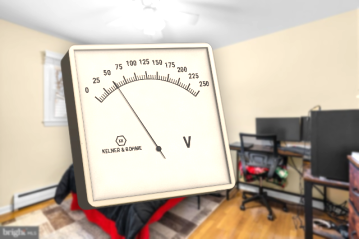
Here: 50 V
